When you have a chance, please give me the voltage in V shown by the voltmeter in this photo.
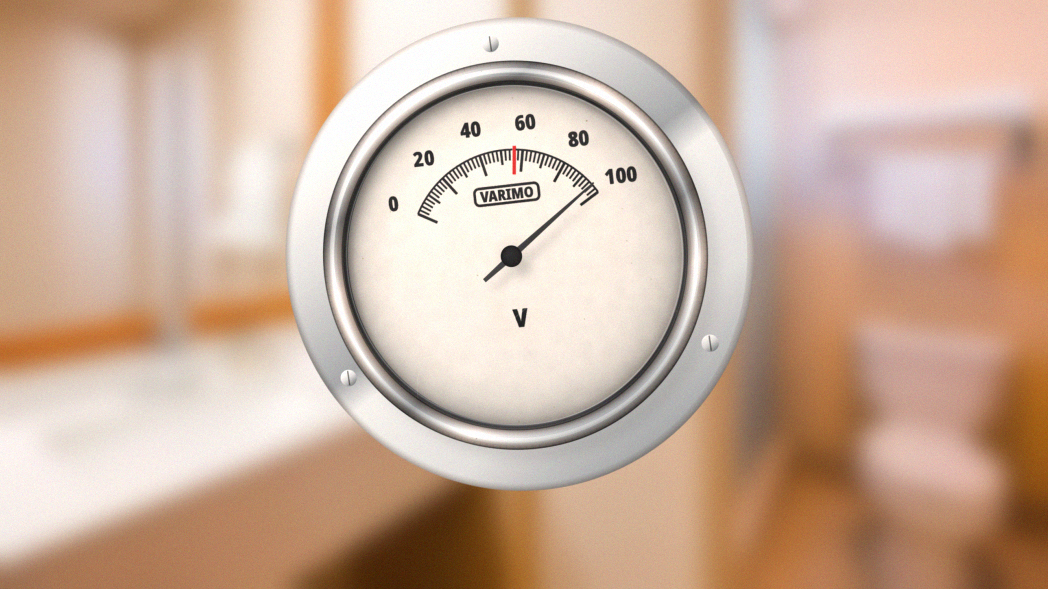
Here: 96 V
